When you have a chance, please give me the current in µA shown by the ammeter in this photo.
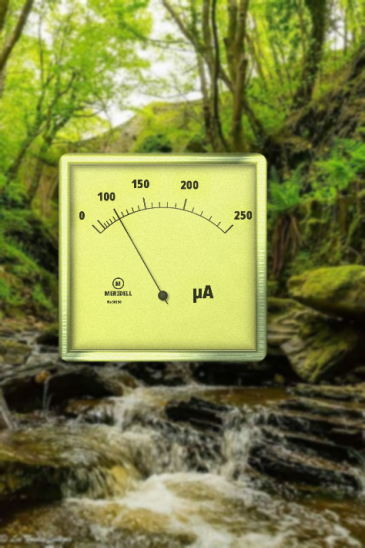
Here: 100 µA
